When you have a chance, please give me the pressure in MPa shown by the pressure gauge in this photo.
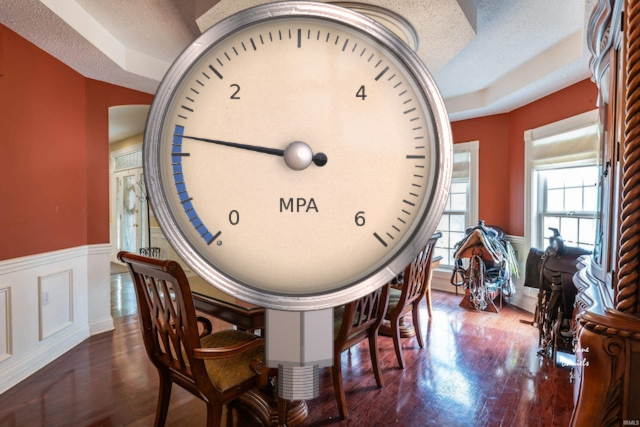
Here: 1.2 MPa
